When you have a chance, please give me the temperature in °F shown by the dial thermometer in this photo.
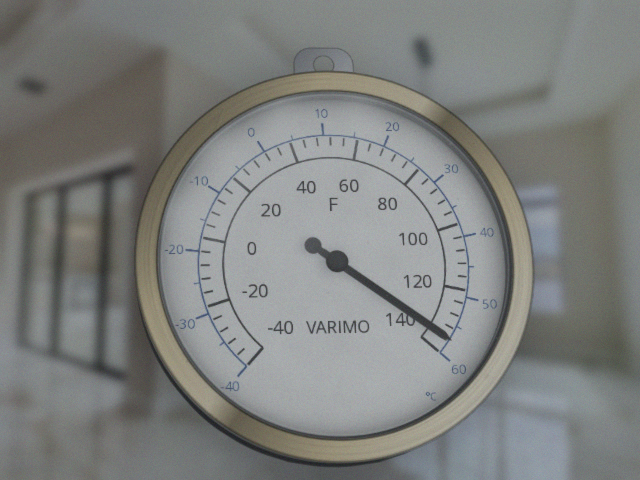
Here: 136 °F
